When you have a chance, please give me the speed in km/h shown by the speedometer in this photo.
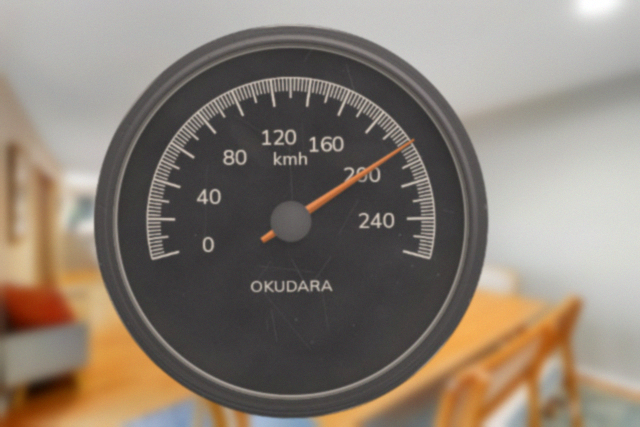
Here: 200 km/h
